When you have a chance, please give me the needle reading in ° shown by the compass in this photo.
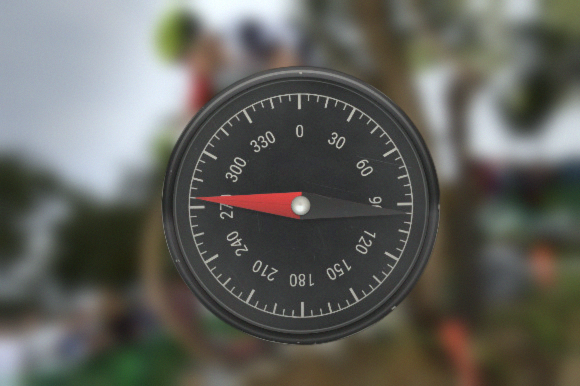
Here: 275 °
